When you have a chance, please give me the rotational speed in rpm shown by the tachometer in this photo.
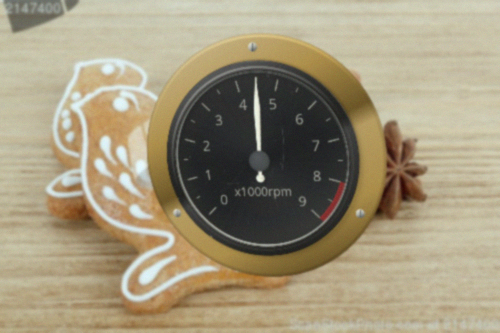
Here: 4500 rpm
